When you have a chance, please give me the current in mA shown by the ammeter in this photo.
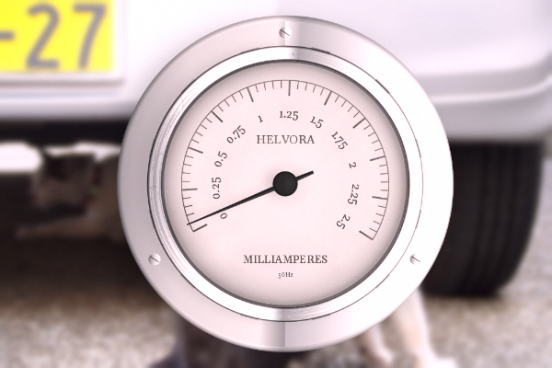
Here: 0.05 mA
